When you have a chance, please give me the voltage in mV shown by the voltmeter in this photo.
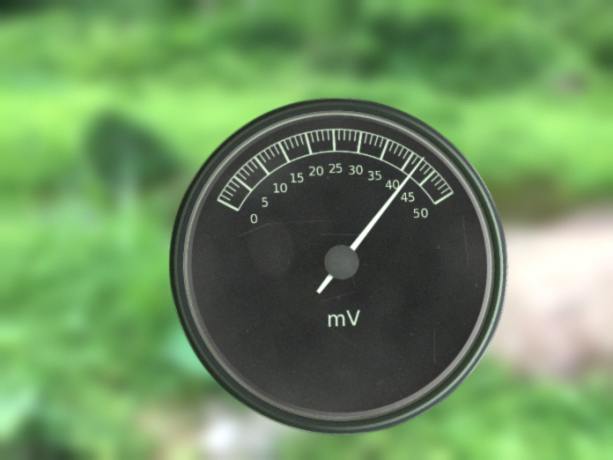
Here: 42 mV
